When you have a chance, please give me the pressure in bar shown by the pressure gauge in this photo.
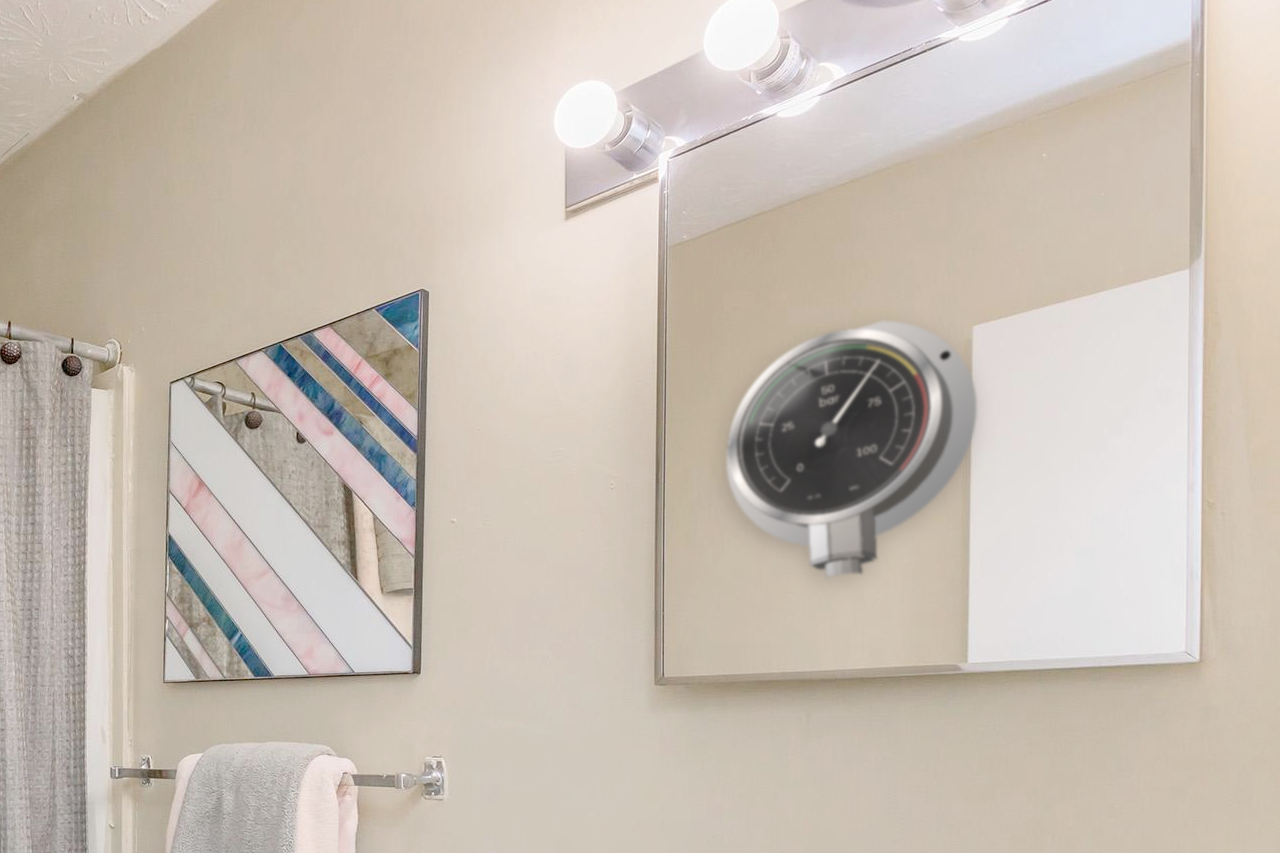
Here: 65 bar
